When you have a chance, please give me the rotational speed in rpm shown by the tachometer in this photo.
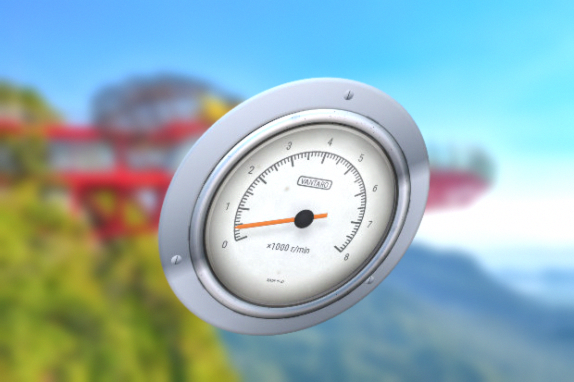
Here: 500 rpm
